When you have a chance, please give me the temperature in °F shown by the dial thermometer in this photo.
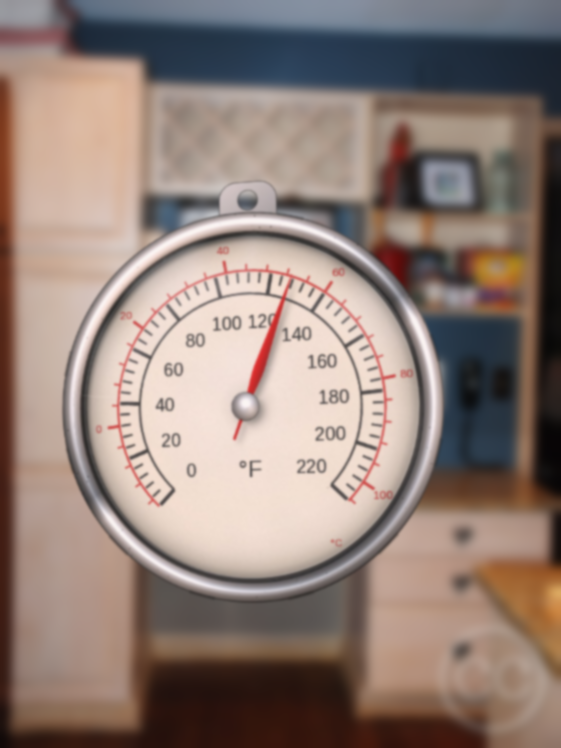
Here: 128 °F
